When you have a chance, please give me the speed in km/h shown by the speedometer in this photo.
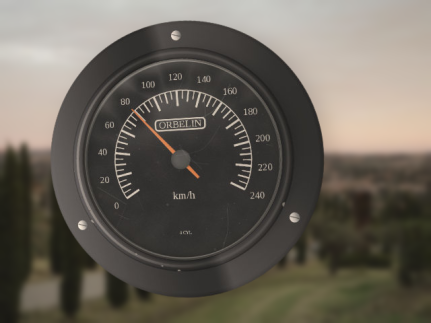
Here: 80 km/h
